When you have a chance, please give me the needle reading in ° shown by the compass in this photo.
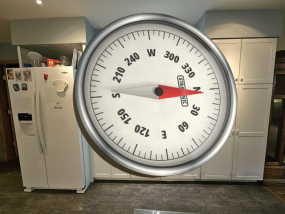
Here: 5 °
